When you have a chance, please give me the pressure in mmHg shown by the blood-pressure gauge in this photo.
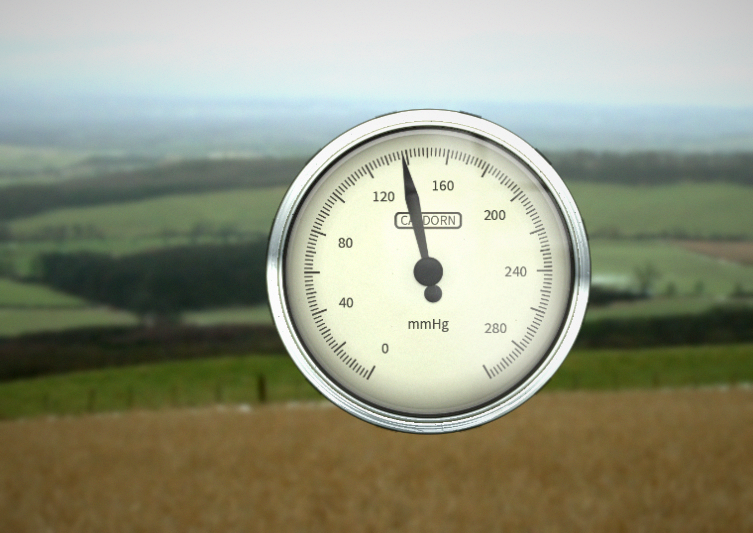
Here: 138 mmHg
